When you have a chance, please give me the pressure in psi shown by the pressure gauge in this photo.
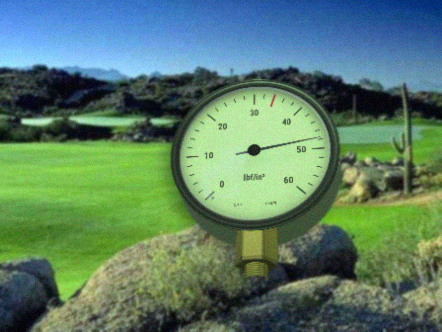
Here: 48 psi
